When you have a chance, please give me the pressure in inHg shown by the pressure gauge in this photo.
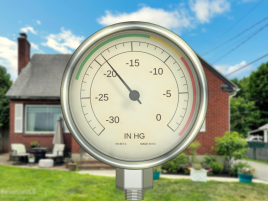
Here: -19 inHg
